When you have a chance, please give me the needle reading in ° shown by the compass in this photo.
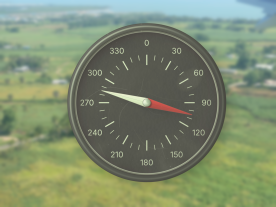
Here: 105 °
